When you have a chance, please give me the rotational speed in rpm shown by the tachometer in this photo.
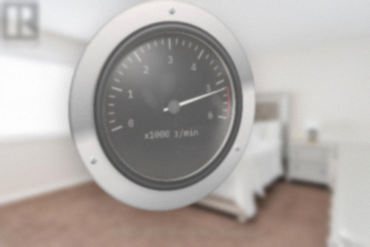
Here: 5200 rpm
